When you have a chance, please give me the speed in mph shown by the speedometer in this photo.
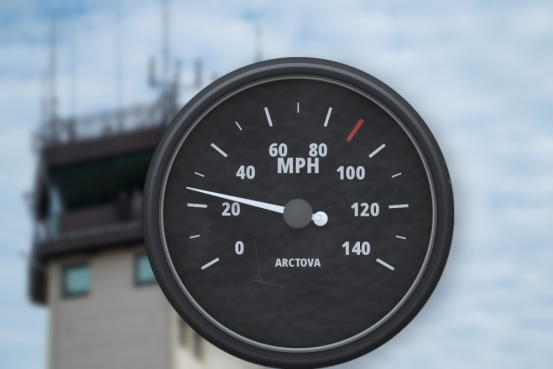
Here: 25 mph
